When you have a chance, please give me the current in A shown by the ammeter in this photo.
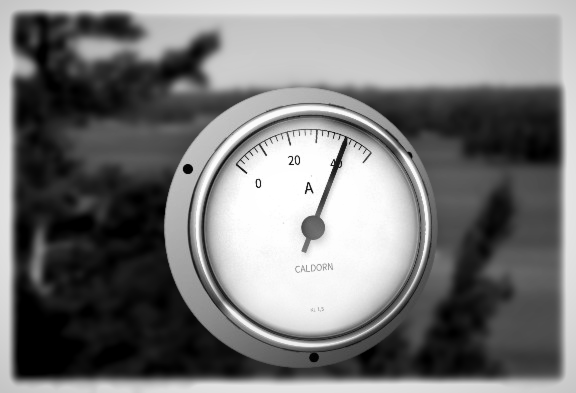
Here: 40 A
